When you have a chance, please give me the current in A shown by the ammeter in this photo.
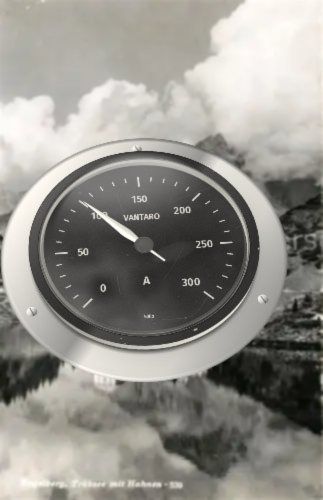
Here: 100 A
